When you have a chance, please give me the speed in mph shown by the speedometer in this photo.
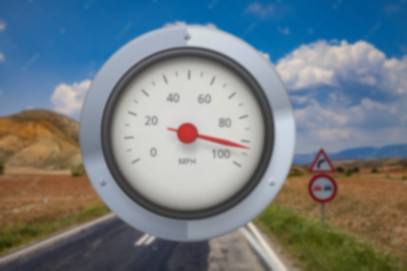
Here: 92.5 mph
